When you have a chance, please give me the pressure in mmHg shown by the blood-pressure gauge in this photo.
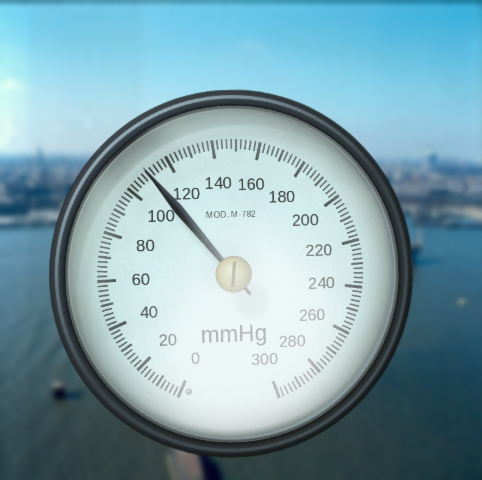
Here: 110 mmHg
